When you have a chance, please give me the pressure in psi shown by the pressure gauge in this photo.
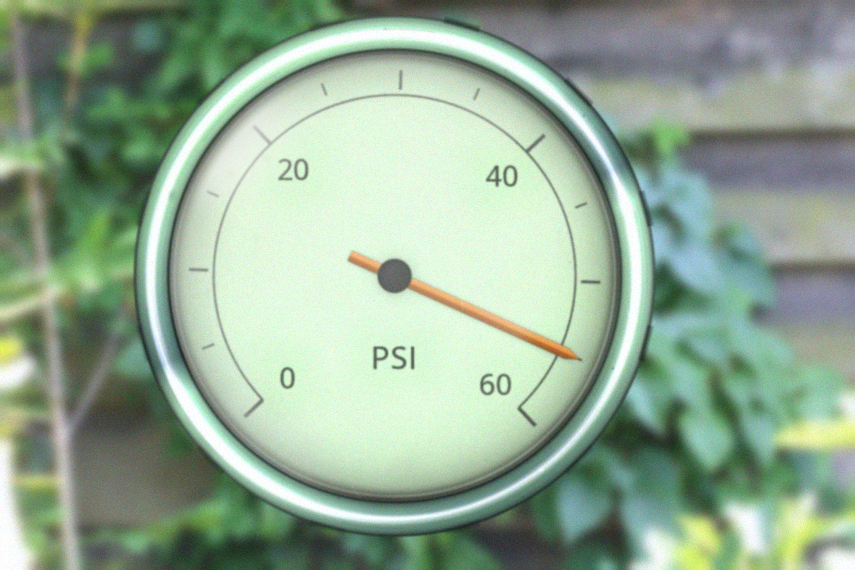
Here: 55 psi
